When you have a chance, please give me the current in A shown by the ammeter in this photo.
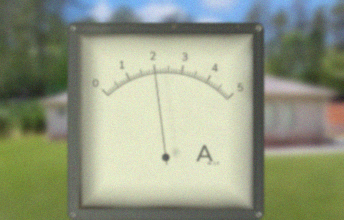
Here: 2 A
